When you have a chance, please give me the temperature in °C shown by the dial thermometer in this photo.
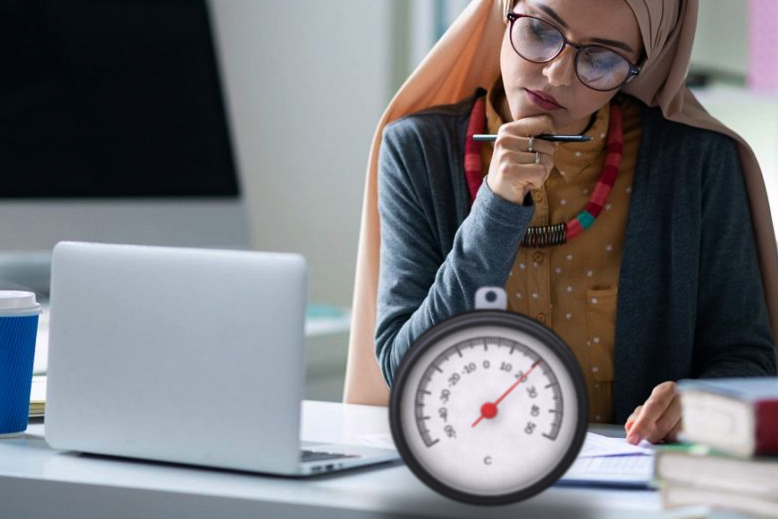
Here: 20 °C
